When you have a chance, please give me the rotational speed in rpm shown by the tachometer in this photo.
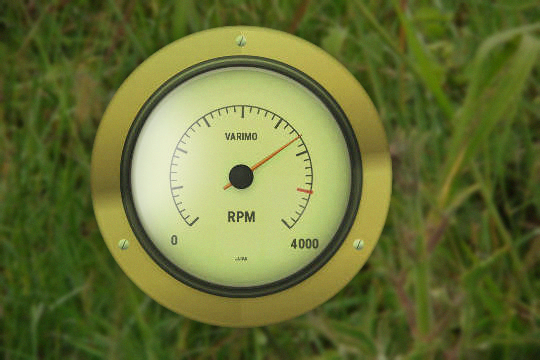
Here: 2800 rpm
